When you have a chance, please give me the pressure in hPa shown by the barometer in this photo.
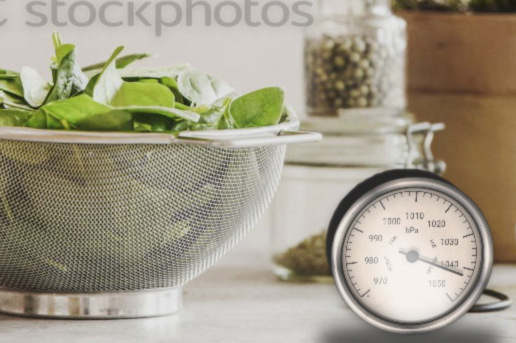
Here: 1042 hPa
